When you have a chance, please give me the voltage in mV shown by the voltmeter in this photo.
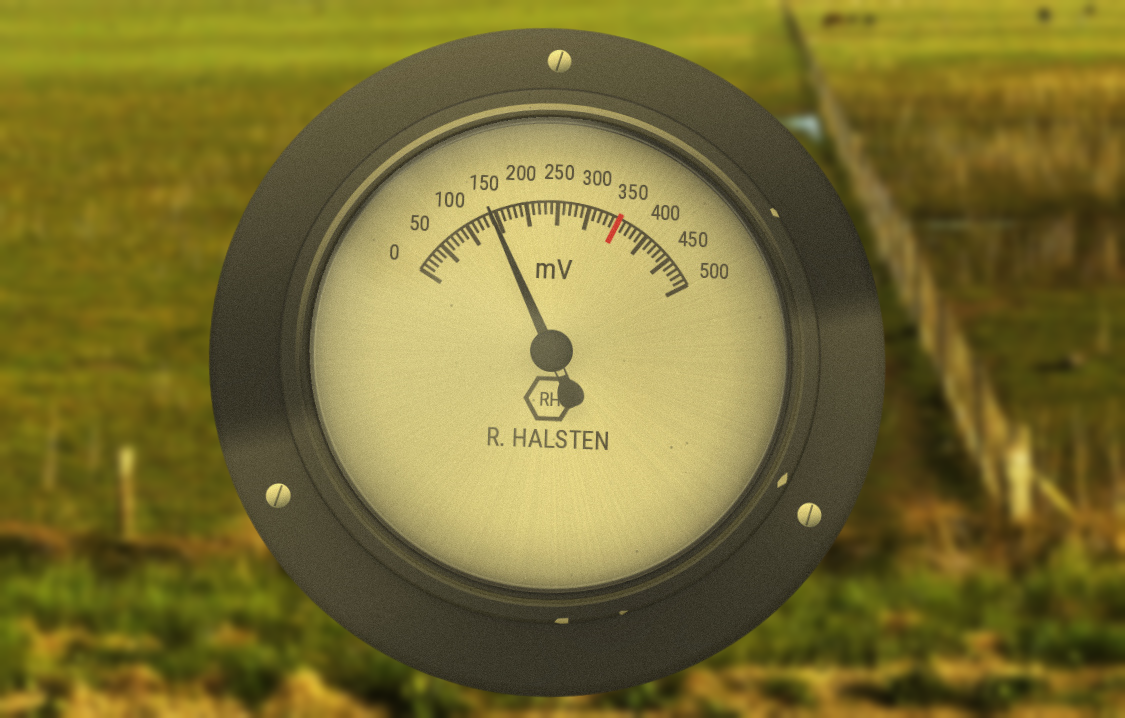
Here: 140 mV
